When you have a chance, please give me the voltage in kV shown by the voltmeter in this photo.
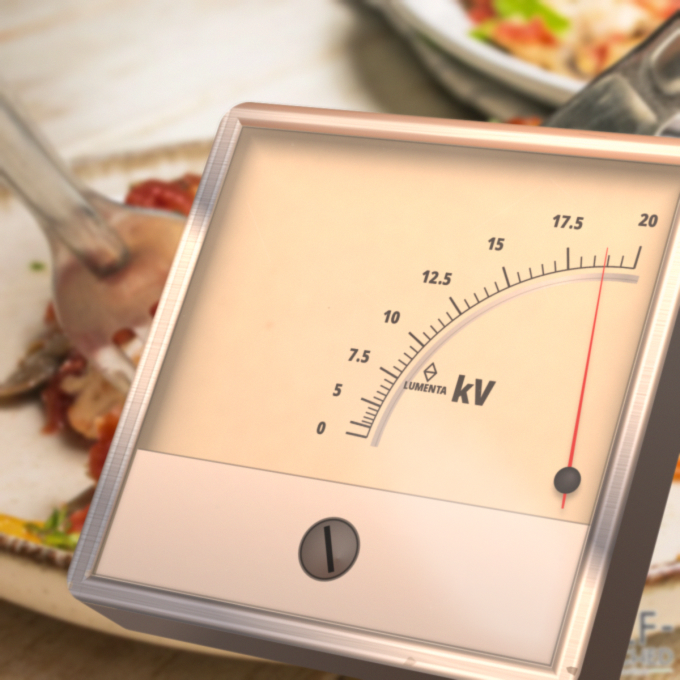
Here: 19 kV
